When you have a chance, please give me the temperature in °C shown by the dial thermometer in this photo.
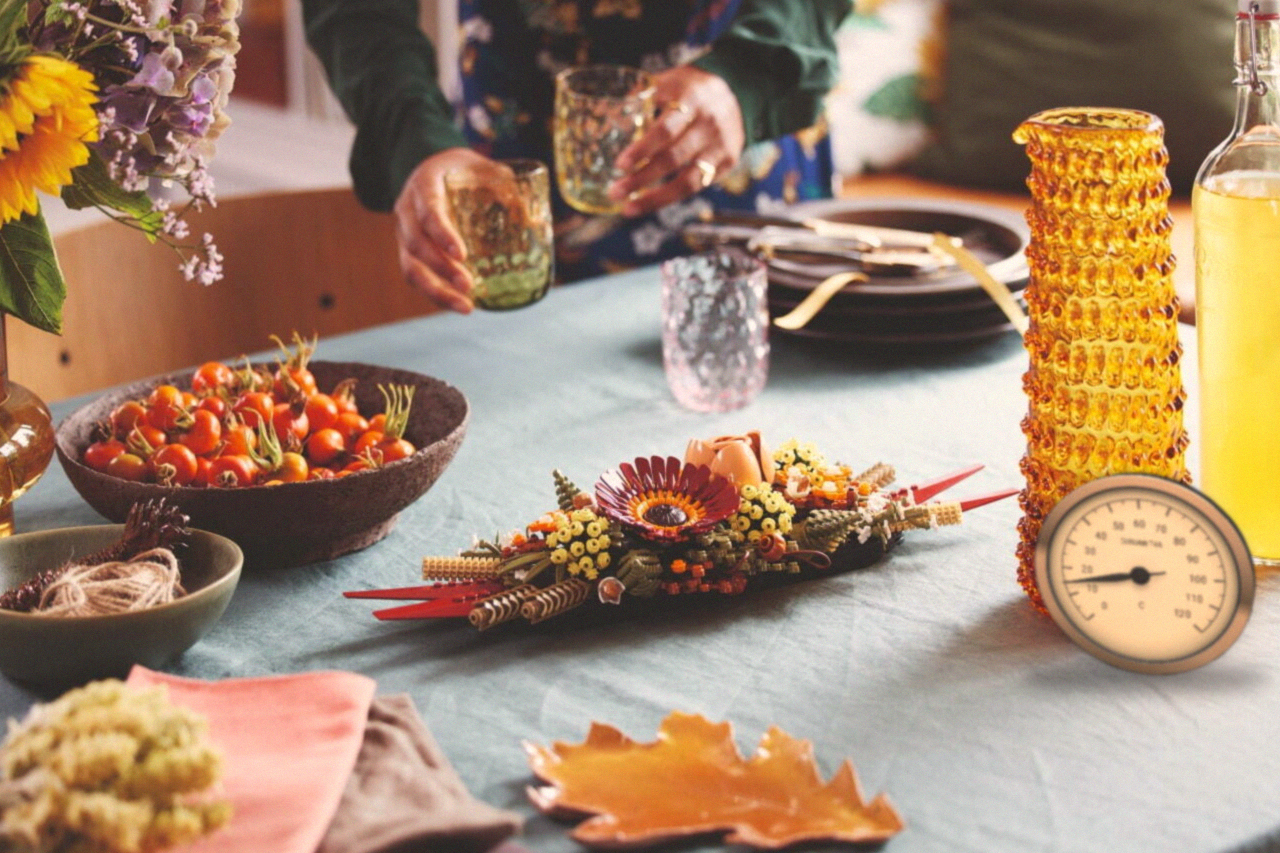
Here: 15 °C
